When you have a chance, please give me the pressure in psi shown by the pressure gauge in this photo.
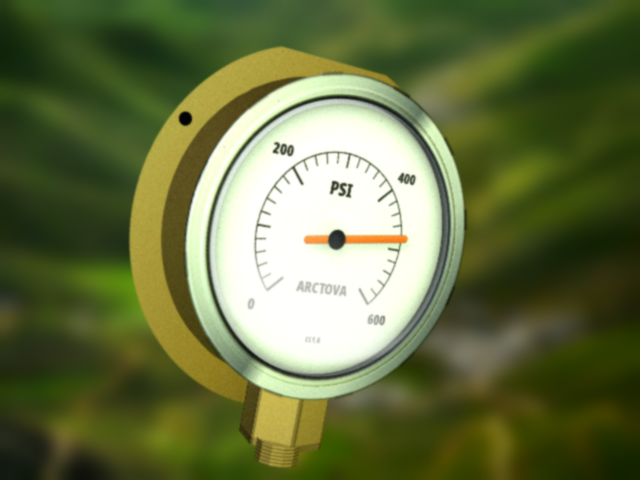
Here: 480 psi
